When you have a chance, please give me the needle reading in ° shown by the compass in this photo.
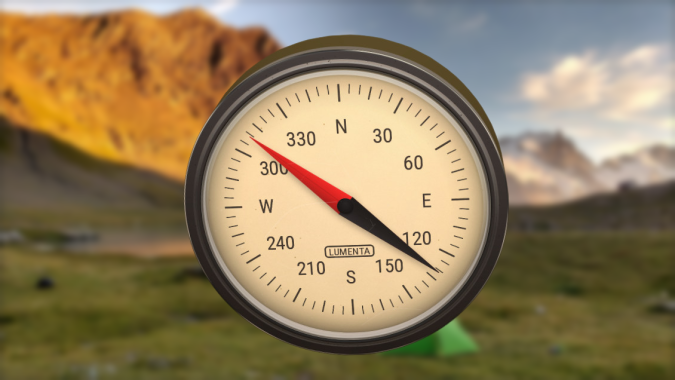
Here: 310 °
